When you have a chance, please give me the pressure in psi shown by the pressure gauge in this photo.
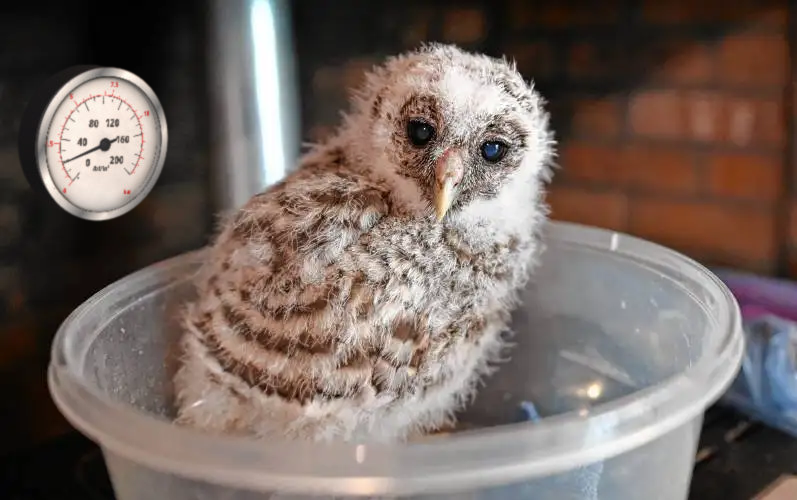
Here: 20 psi
